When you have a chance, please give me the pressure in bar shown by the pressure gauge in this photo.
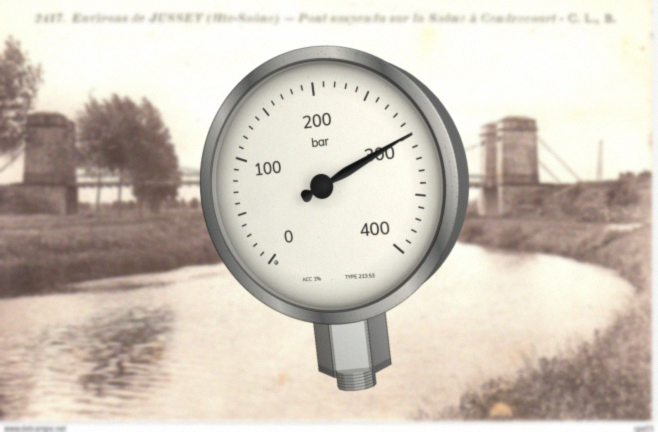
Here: 300 bar
